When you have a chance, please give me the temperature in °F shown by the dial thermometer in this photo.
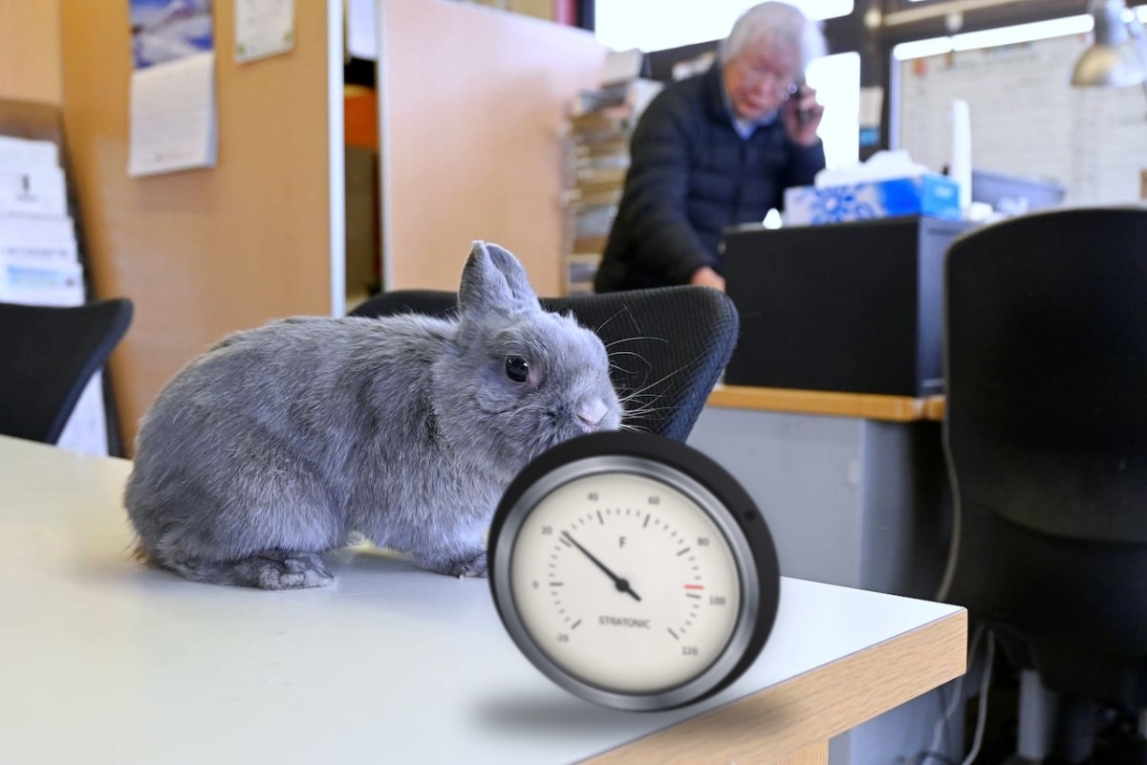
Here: 24 °F
